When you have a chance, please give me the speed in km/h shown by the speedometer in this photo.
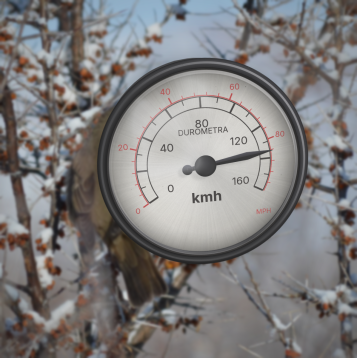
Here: 135 km/h
